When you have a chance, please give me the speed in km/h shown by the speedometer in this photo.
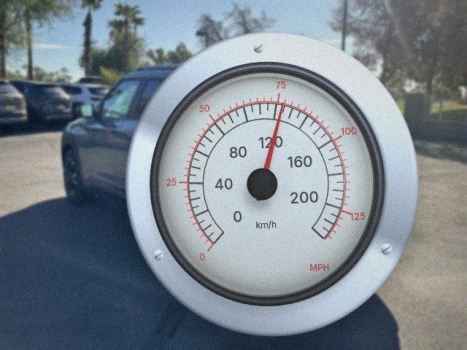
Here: 125 km/h
